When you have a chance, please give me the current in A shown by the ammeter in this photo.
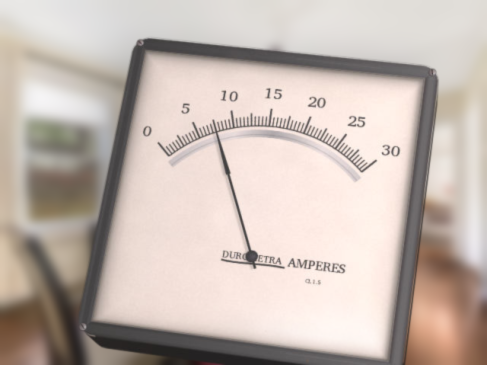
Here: 7.5 A
